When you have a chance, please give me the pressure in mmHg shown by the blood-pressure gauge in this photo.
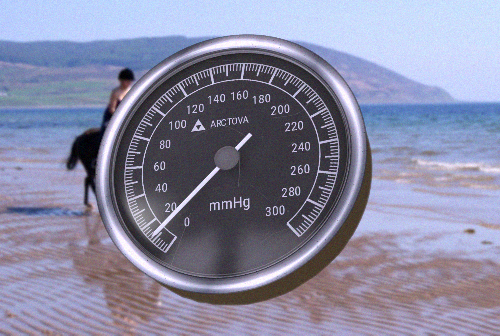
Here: 10 mmHg
